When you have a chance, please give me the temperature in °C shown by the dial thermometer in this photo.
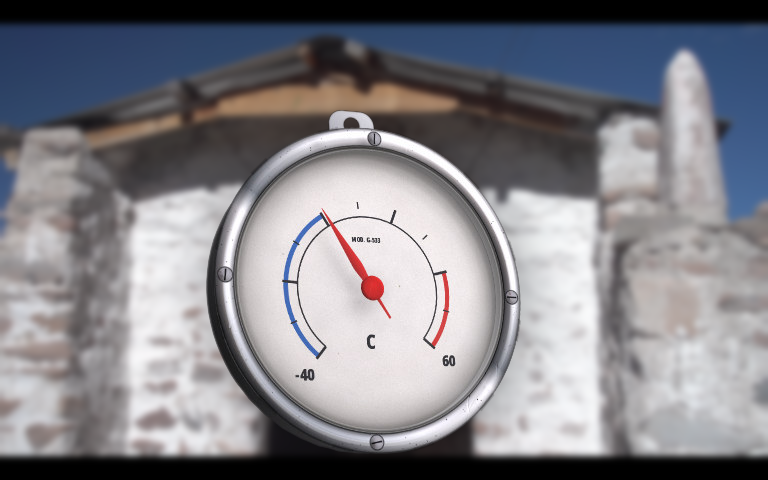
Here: 0 °C
